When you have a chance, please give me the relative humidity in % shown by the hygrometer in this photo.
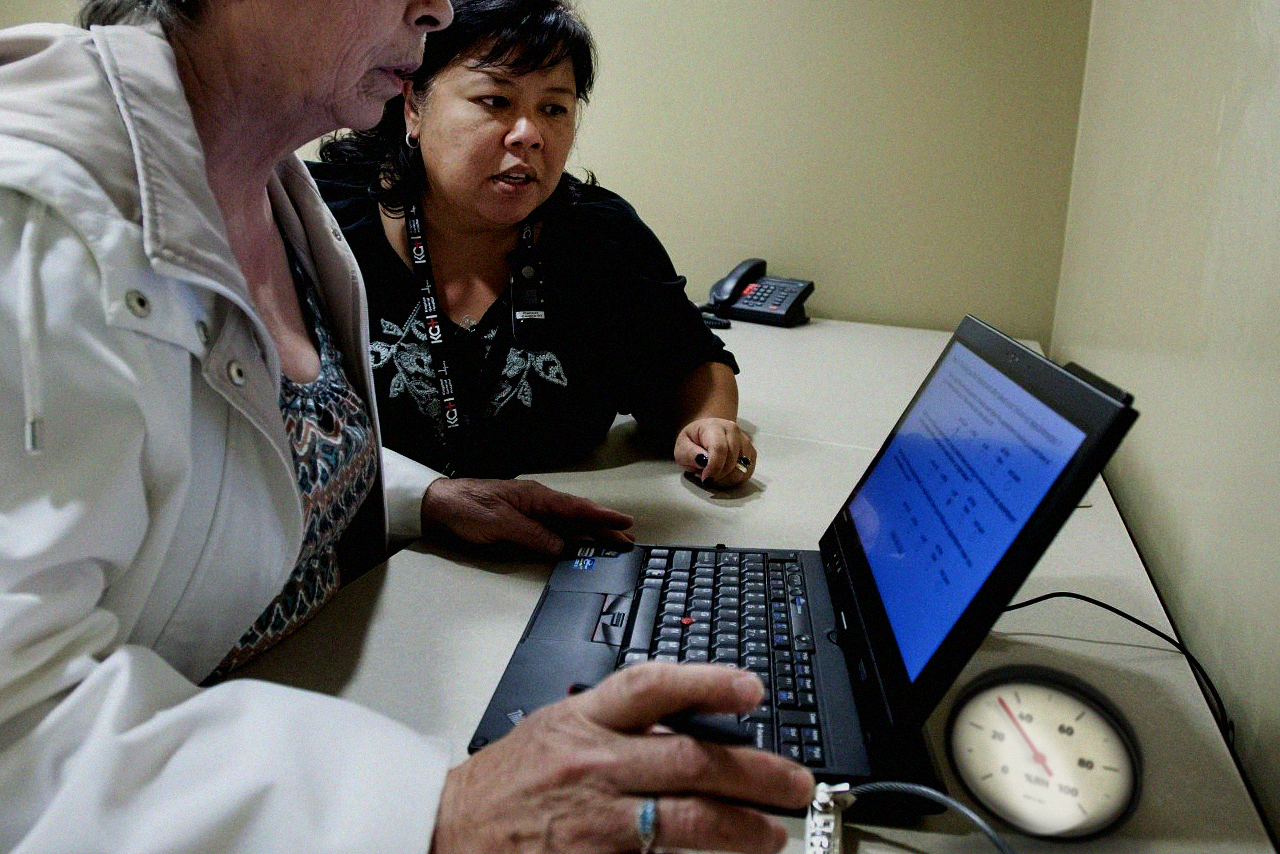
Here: 35 %
